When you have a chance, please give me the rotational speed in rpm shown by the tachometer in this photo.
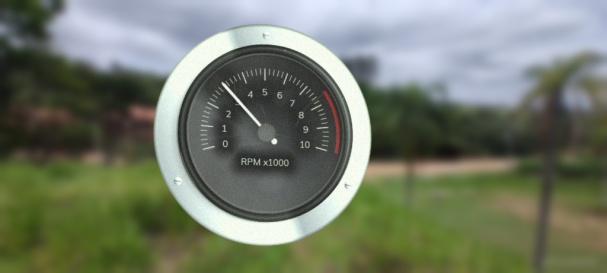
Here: 3000 rpm
